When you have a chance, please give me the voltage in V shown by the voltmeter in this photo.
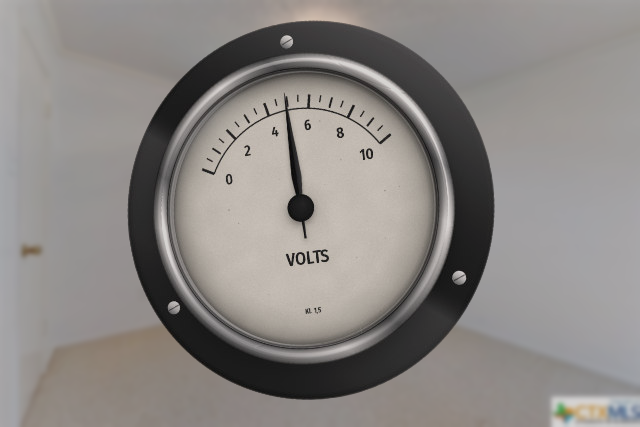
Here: 5 V
